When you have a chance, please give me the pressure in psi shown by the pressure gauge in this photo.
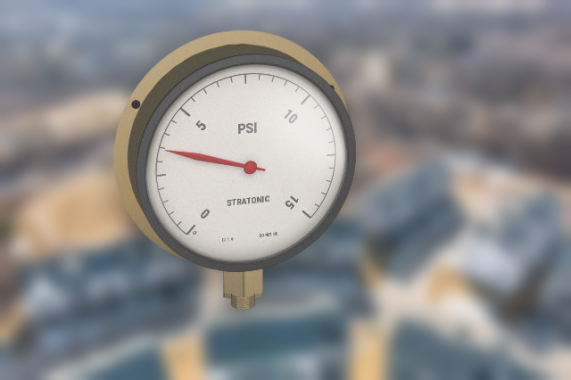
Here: 3.5 psi
